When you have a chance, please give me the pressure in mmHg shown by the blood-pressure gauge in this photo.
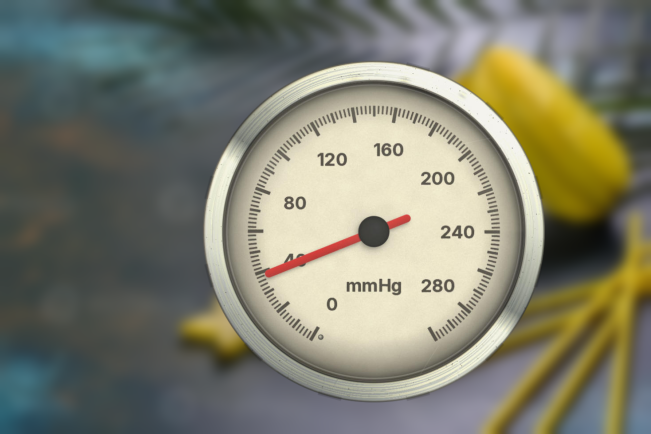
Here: 38 mmHg
